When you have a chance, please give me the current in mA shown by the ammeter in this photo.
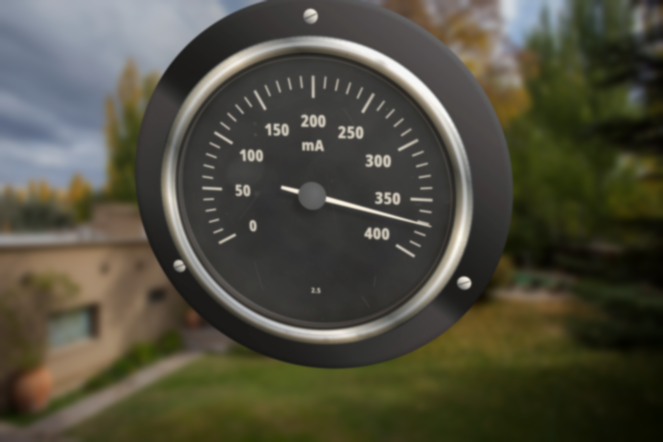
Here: 370 mA
